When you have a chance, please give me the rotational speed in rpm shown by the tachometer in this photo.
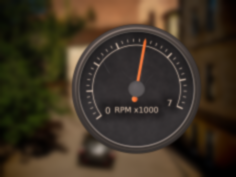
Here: 4000 rpm
